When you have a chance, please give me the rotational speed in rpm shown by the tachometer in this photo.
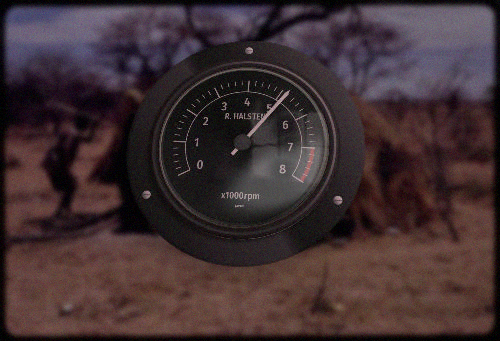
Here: 5200 rpm
